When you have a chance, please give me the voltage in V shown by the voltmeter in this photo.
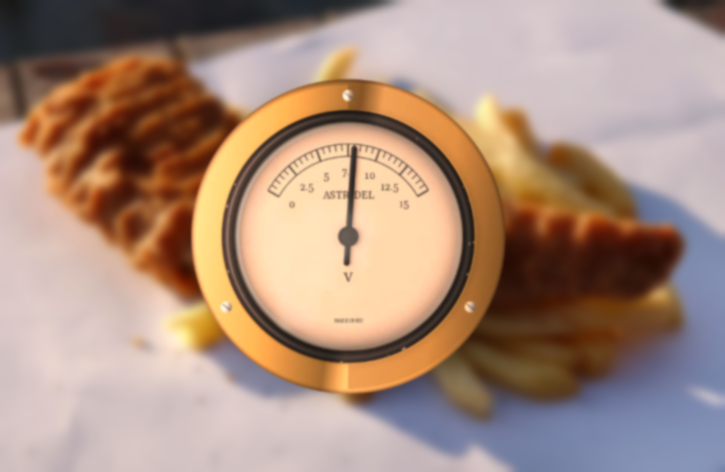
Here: 8 V
